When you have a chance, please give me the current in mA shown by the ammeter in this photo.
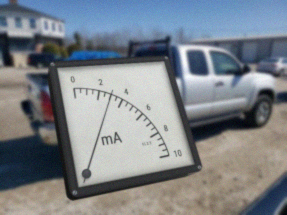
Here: 3 mA
